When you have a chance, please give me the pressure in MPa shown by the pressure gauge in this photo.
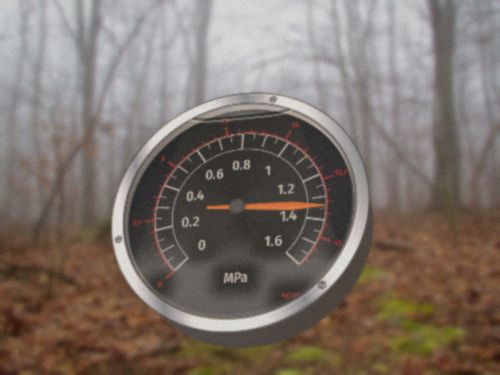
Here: 1.35 MPa
